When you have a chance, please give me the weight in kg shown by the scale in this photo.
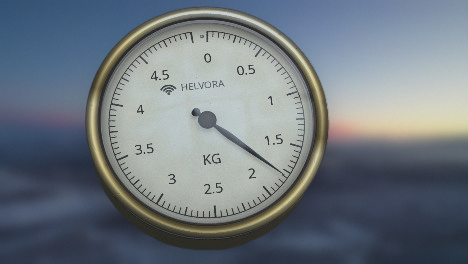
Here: 1.8 kg
